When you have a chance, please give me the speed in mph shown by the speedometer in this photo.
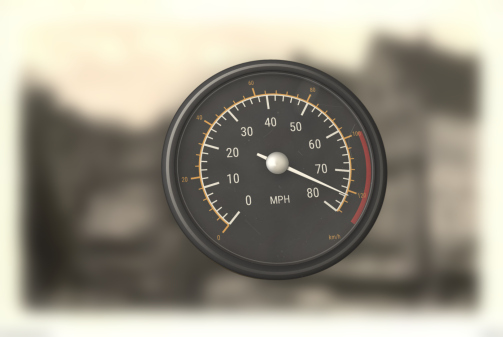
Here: 76 mph
